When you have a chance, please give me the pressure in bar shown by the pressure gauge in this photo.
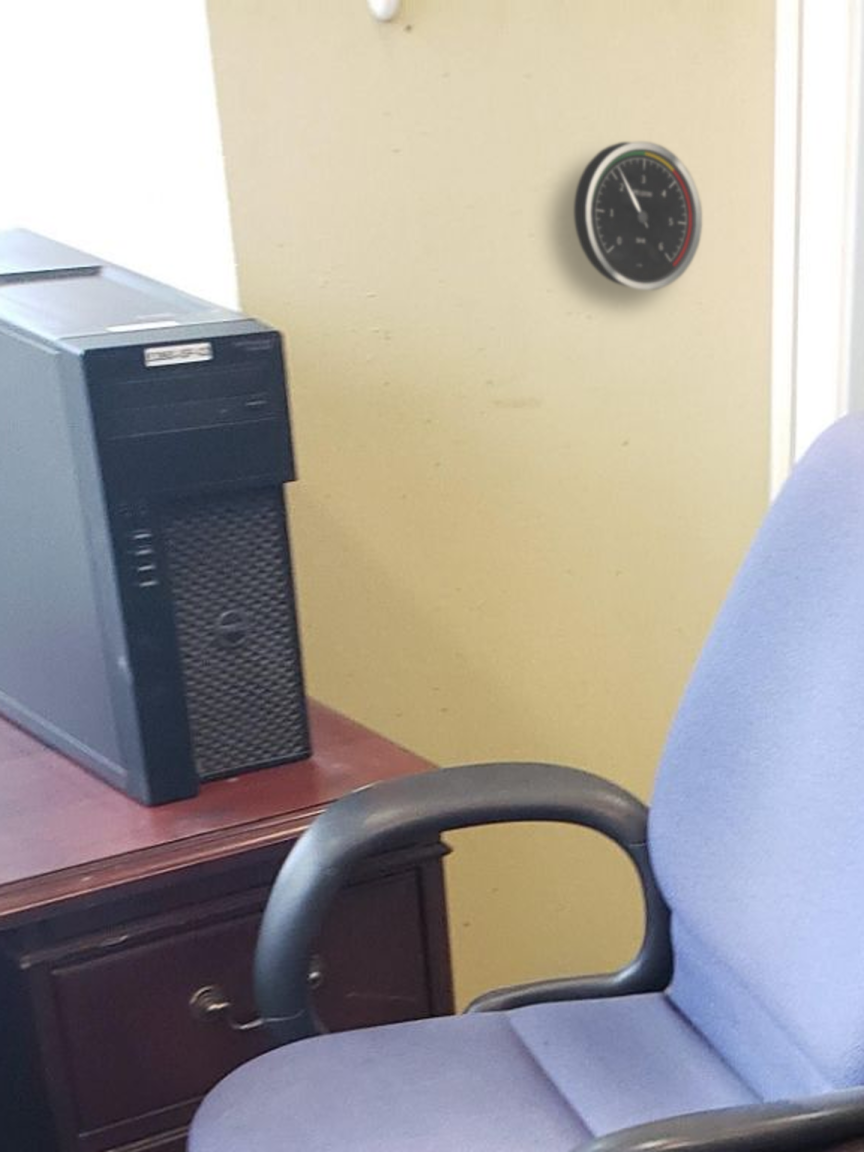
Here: 2.2 bar
